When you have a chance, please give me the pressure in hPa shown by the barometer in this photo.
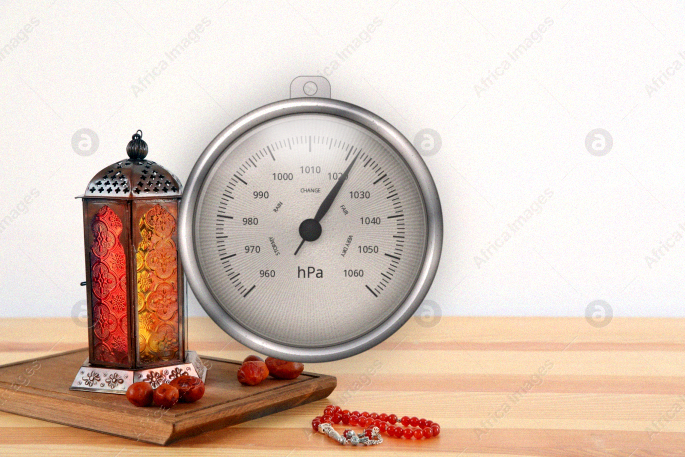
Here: 1022 hPa
